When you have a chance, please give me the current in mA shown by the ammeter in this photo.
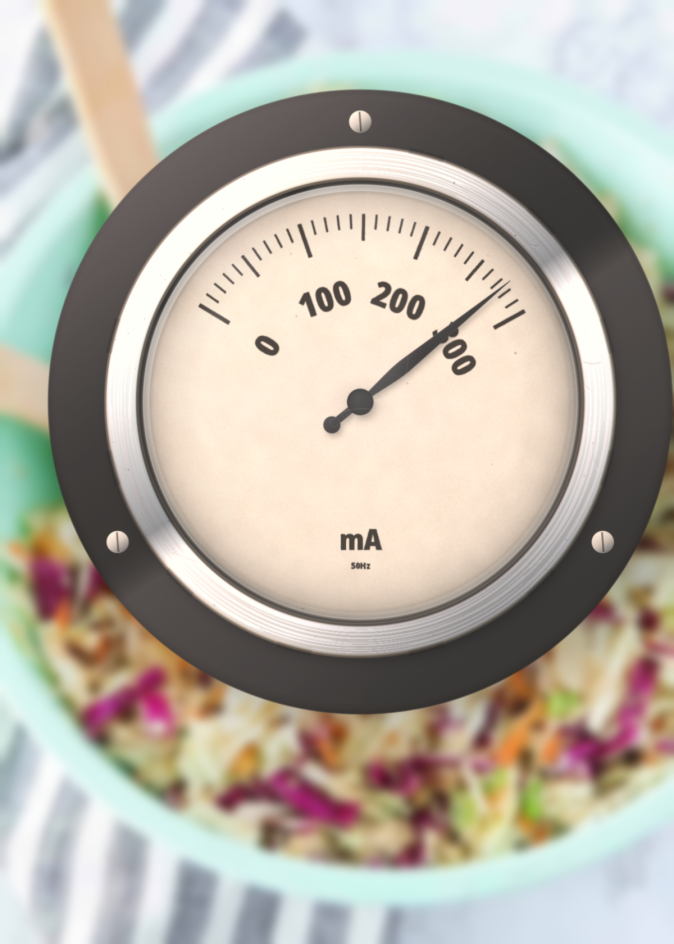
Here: 275 mA
